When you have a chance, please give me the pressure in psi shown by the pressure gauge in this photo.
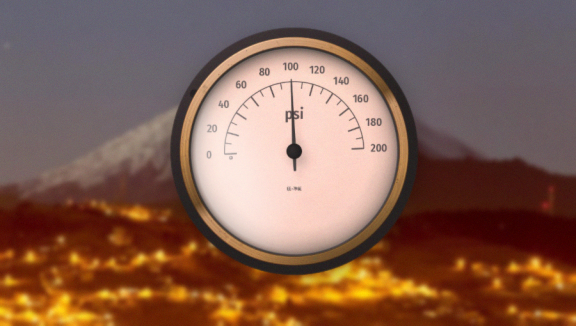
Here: 100 psi
